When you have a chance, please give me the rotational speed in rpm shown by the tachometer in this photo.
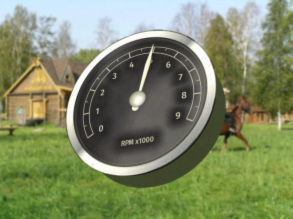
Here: 5000 rpm
